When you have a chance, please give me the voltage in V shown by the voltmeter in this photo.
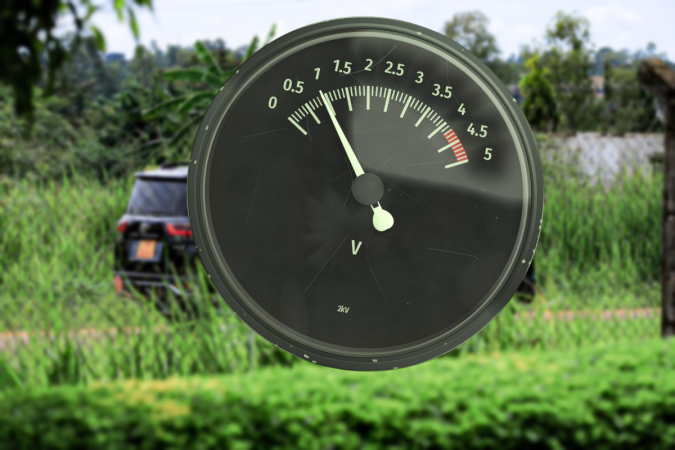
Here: 0.9 V
